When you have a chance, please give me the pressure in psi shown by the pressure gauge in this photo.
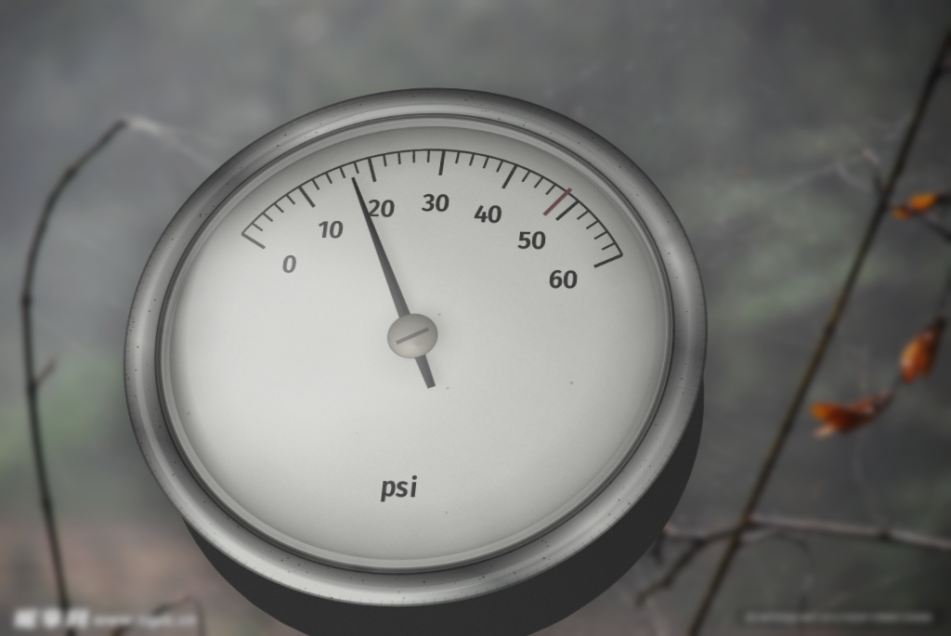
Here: 17 psi
